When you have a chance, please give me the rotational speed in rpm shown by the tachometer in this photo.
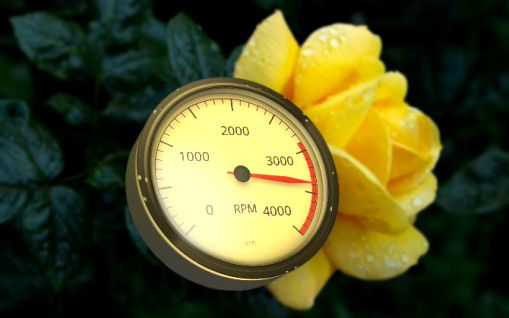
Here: 3400 rpm
